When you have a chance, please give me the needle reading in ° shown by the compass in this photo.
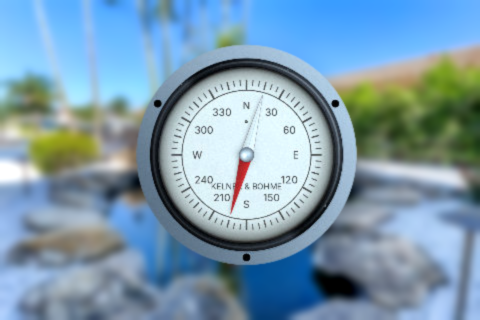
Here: 195 °
